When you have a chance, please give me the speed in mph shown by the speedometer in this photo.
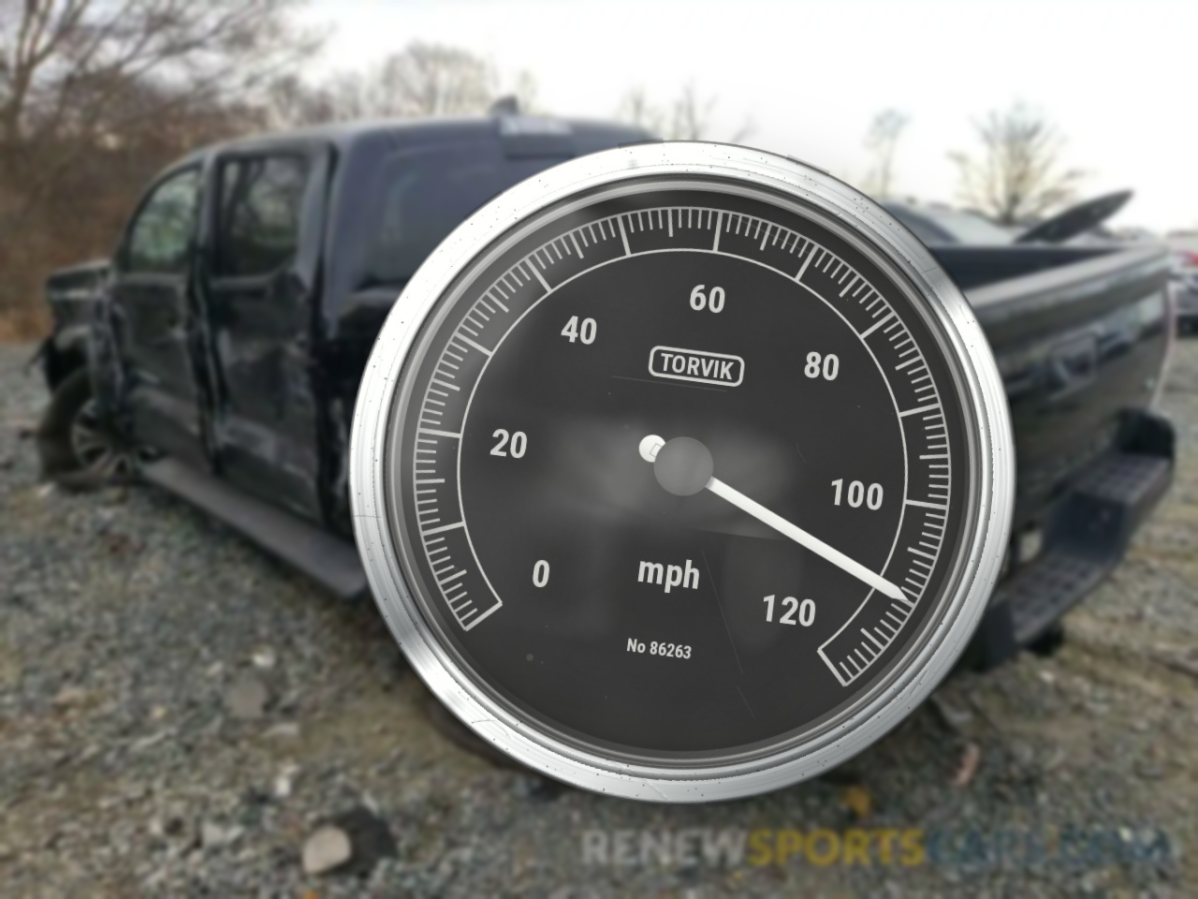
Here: 110 mph
